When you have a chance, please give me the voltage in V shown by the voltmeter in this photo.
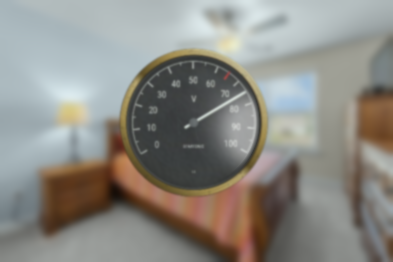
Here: 75 V
